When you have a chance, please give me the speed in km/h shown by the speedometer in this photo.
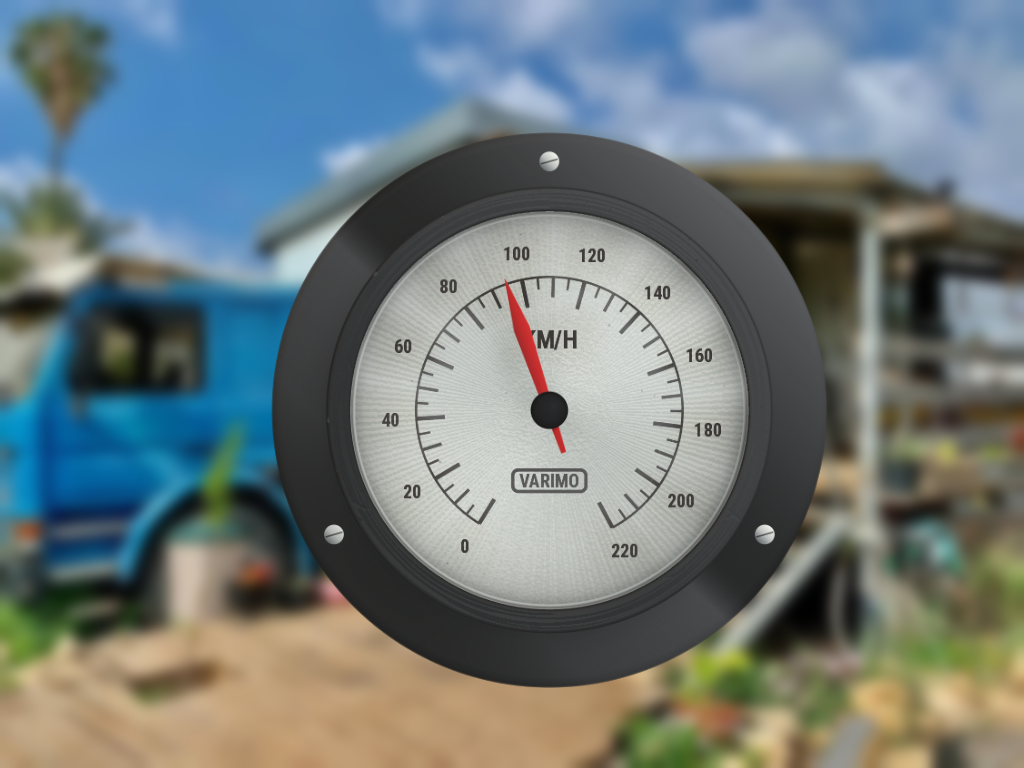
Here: 95 km/h
